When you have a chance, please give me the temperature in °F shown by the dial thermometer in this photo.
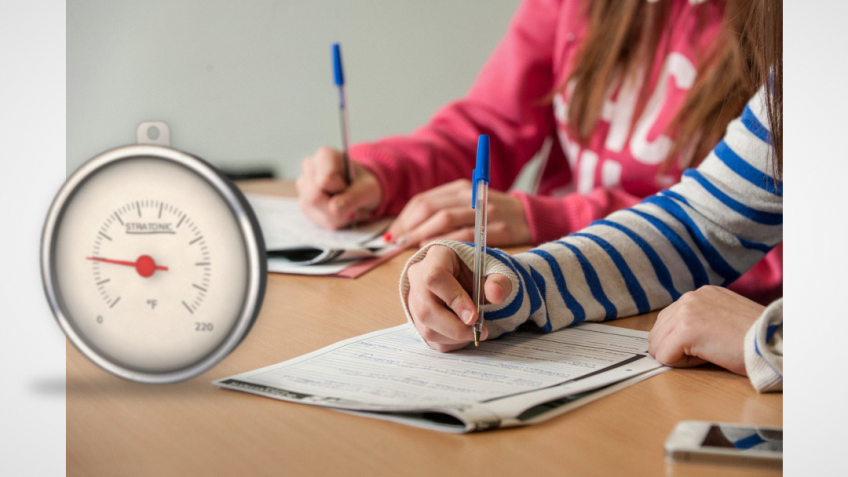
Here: 40 °F
